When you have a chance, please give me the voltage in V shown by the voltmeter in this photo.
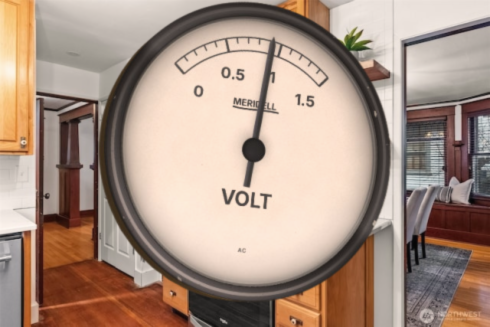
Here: 0.9 V
